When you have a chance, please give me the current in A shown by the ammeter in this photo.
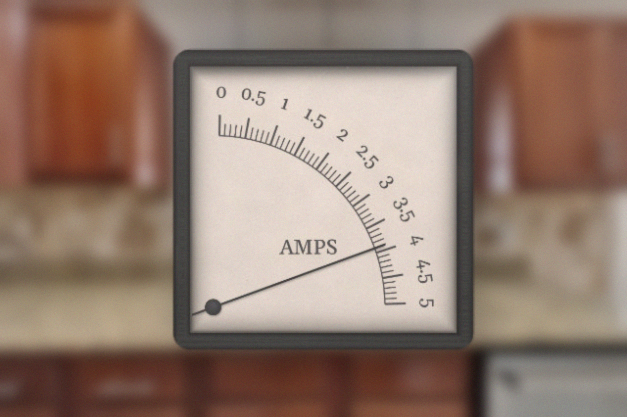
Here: 3.9 A
